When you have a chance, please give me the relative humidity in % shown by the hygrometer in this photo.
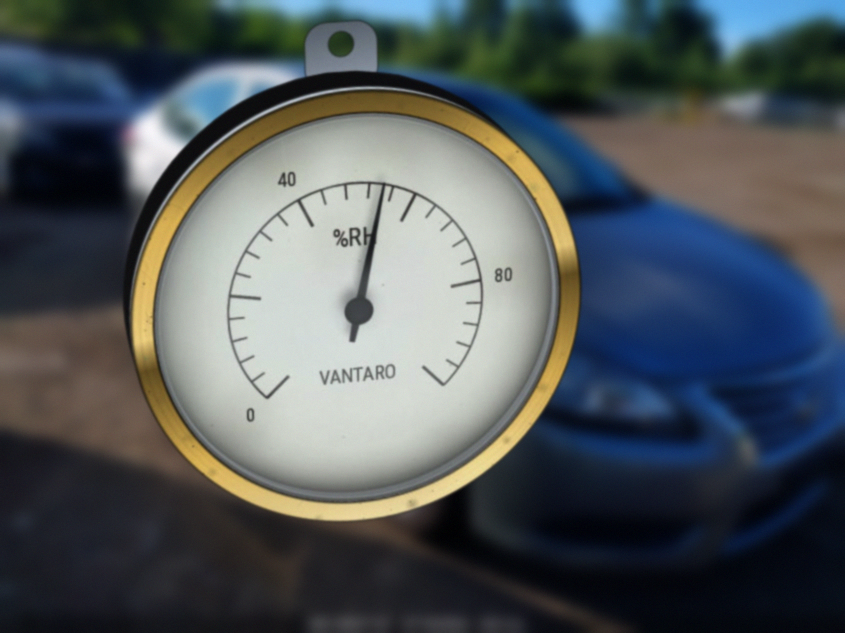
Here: 54 %
